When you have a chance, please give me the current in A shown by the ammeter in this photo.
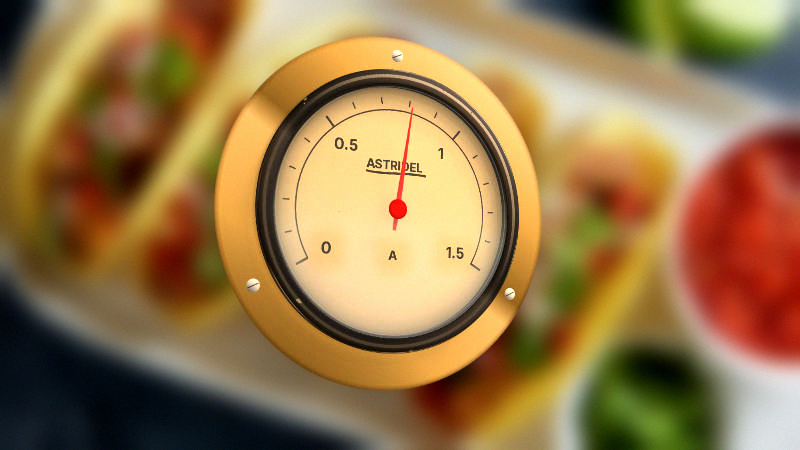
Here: 0.8 A
